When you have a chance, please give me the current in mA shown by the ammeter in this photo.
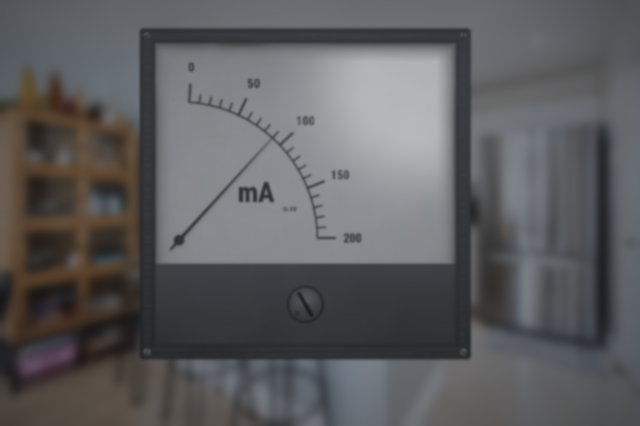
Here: 90 mA
